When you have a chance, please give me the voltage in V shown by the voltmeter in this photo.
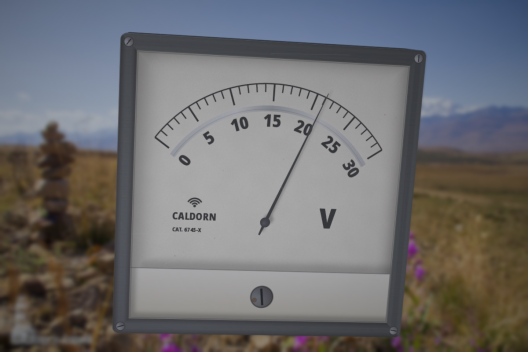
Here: 21 V
